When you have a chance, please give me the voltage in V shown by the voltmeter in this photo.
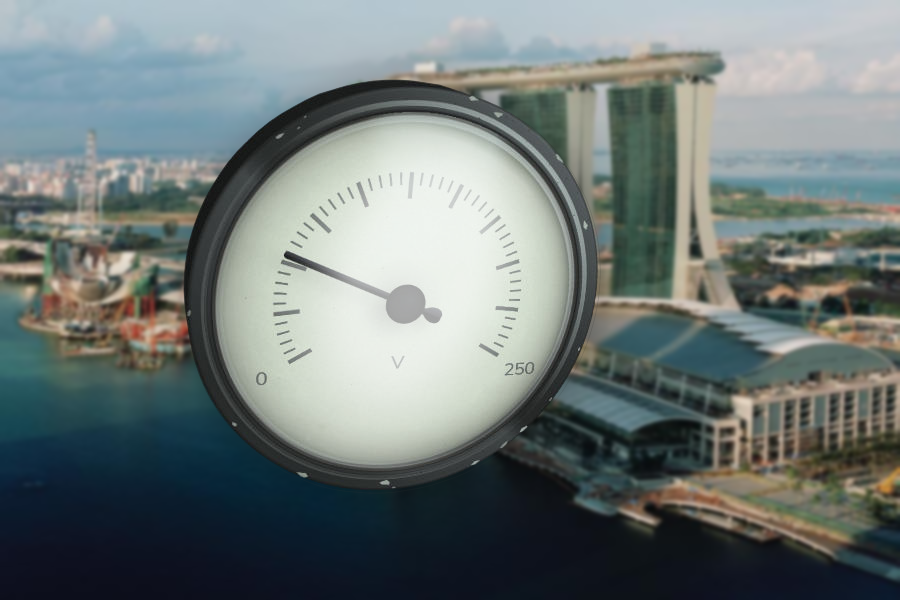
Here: 55 V
